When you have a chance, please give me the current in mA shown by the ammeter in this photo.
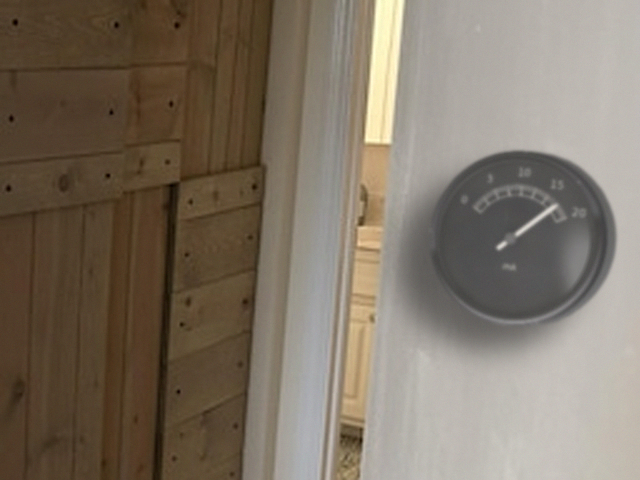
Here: 17.5 mA
